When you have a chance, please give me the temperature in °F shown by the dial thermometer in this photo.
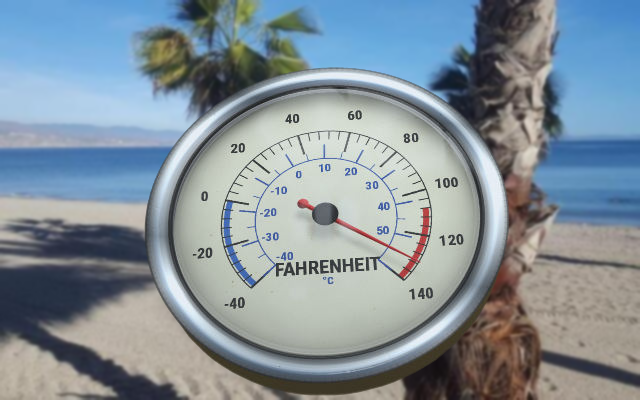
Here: 132 °F
